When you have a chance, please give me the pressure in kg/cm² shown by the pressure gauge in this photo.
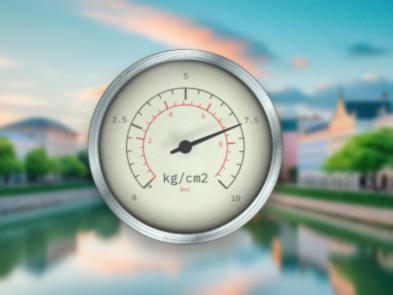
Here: 7.5 kg/cm²
